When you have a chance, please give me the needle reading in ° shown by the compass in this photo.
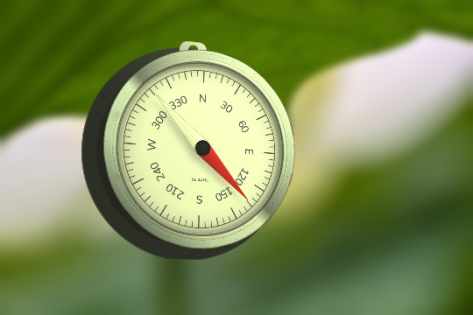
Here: 135 °
